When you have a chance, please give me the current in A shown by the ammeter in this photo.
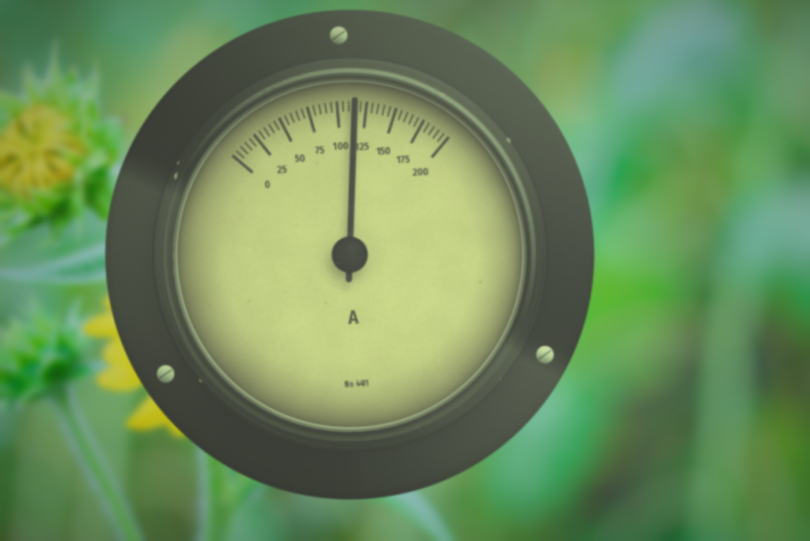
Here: 115 A
